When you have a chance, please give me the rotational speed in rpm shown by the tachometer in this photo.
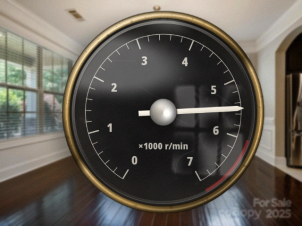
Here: 5500 rpm
